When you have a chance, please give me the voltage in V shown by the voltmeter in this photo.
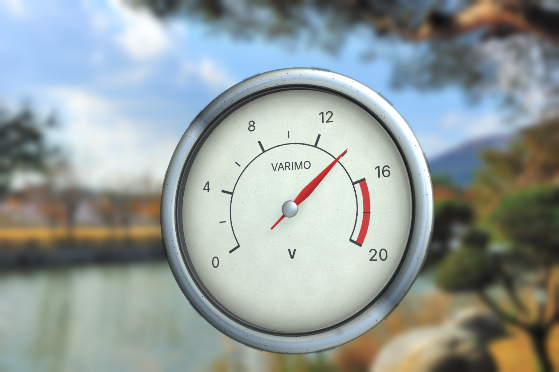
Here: 14 V
